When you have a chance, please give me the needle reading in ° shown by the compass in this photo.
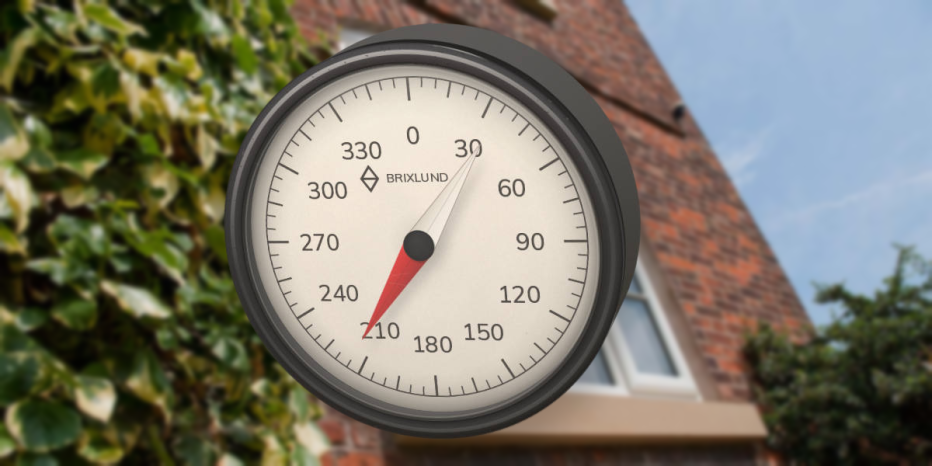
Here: 215 °
